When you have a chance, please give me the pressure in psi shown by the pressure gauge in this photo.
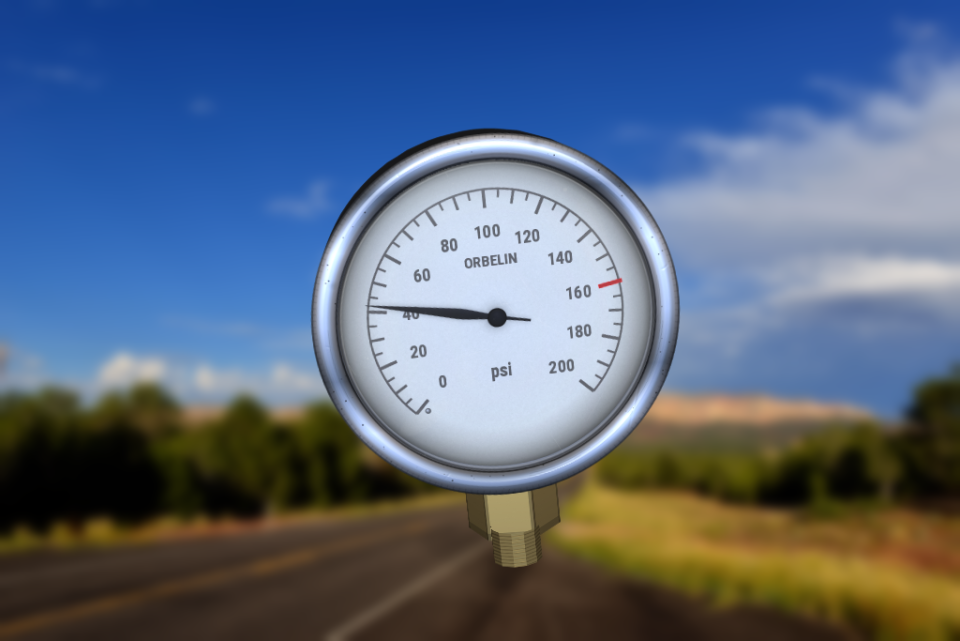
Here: 42.5 psi
